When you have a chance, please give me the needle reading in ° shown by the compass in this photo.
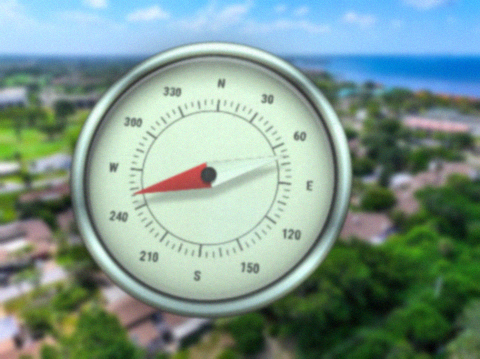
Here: 250 °
